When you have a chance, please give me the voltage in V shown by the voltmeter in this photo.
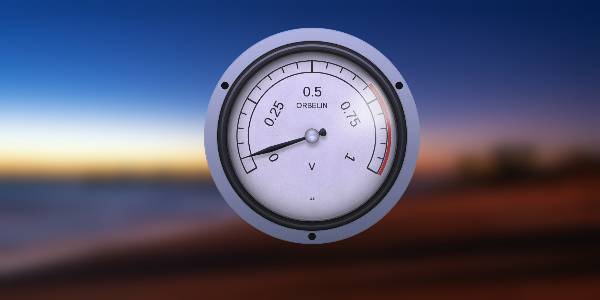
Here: 0.05 V
